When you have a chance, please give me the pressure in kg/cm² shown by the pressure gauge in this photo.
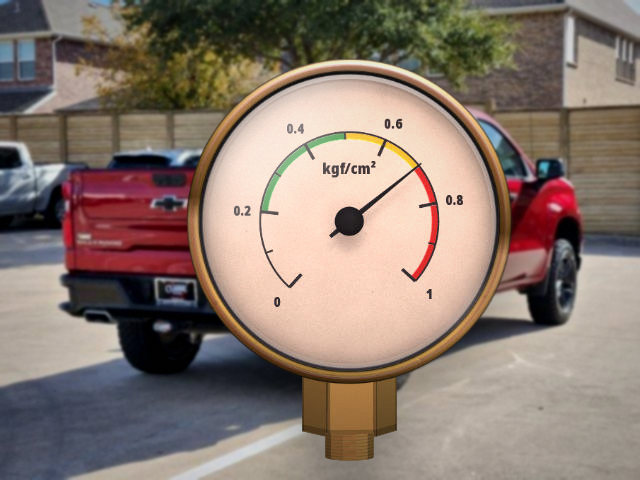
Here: 0.7 kg/cm²
